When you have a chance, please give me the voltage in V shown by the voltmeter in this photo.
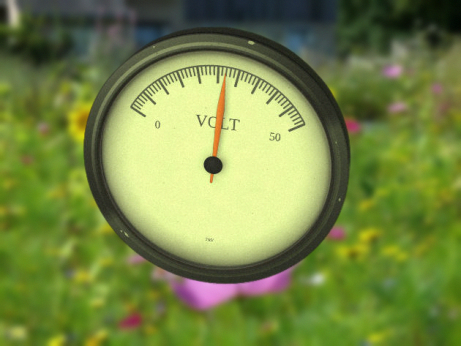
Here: 27 V
